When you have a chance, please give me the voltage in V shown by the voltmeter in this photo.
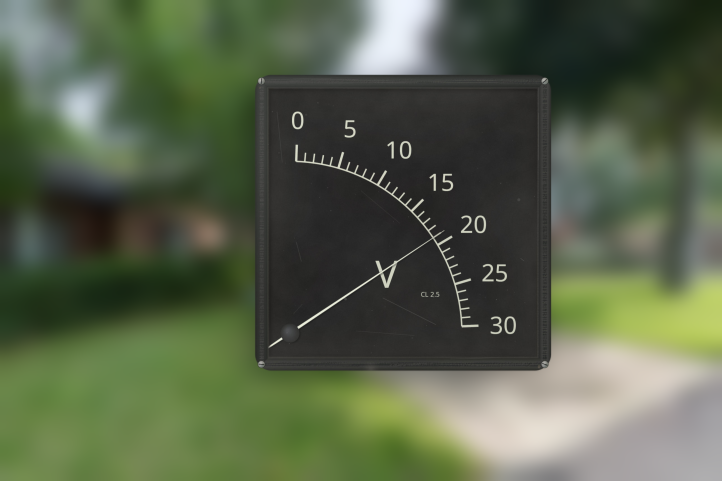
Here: 19 V
